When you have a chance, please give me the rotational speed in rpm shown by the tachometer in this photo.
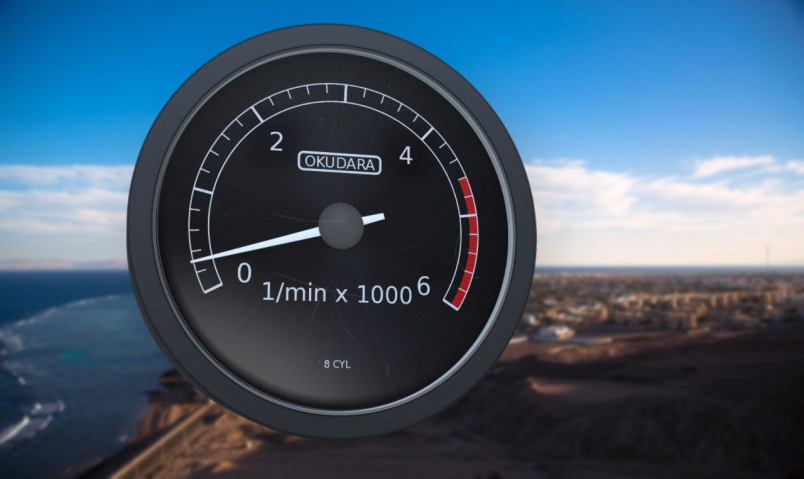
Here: 300 rpm
